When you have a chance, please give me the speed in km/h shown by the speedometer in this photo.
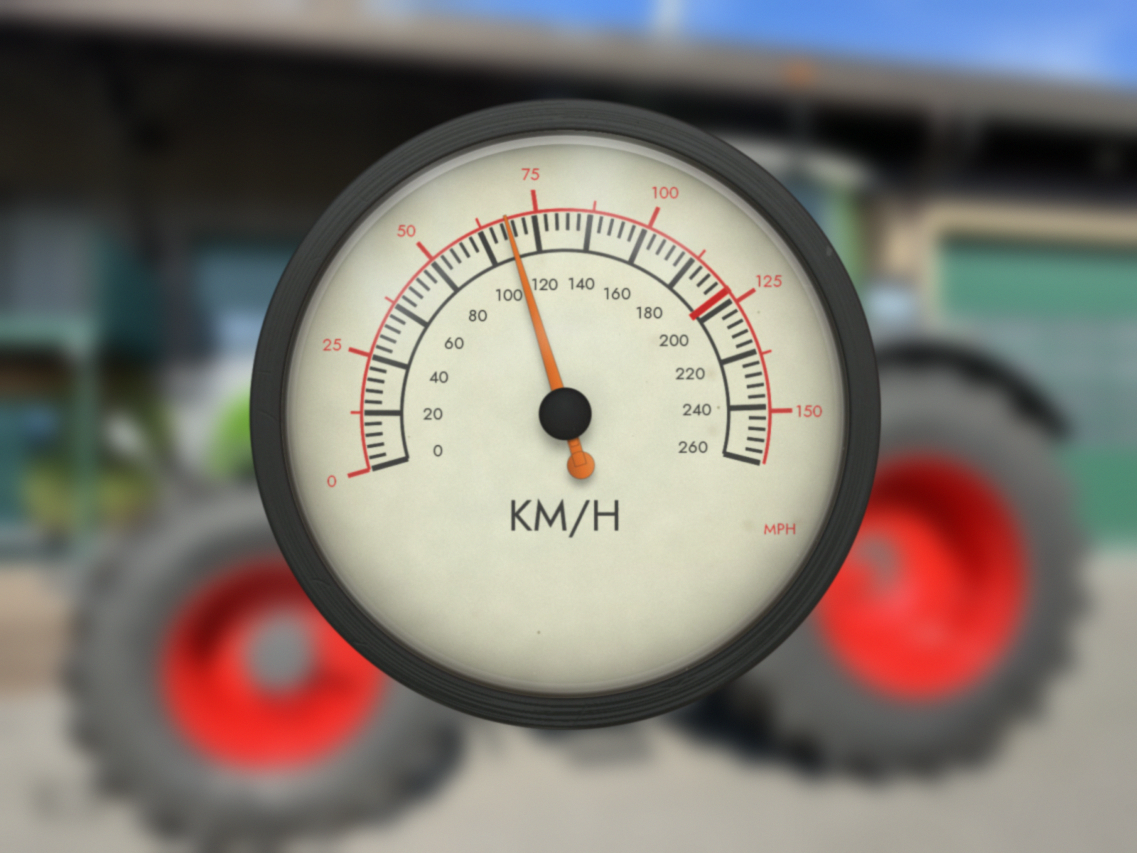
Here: 110 km/h
